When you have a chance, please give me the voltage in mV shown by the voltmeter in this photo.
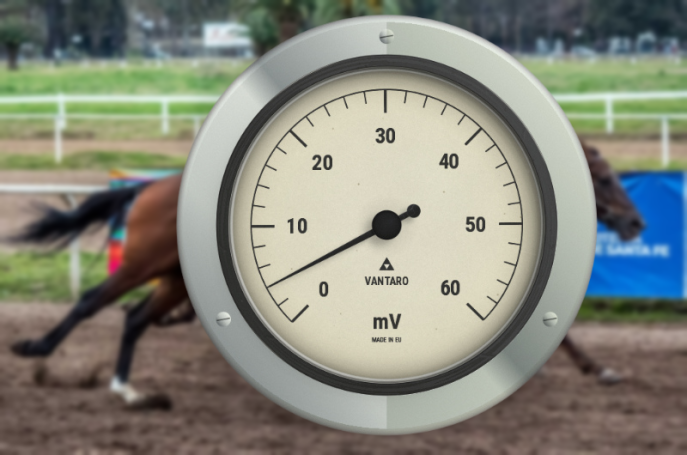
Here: 4 mV
